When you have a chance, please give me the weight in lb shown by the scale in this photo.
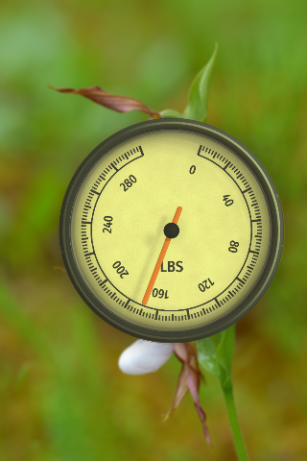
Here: 170 lb
